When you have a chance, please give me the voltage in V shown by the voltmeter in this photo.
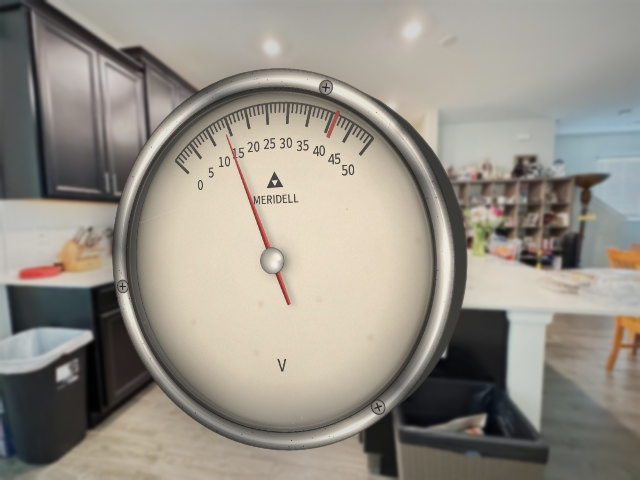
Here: 15 V
